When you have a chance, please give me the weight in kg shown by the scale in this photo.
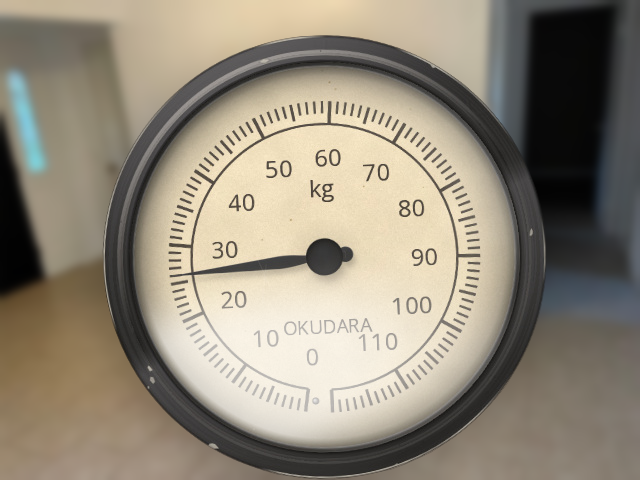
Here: 26 kg
